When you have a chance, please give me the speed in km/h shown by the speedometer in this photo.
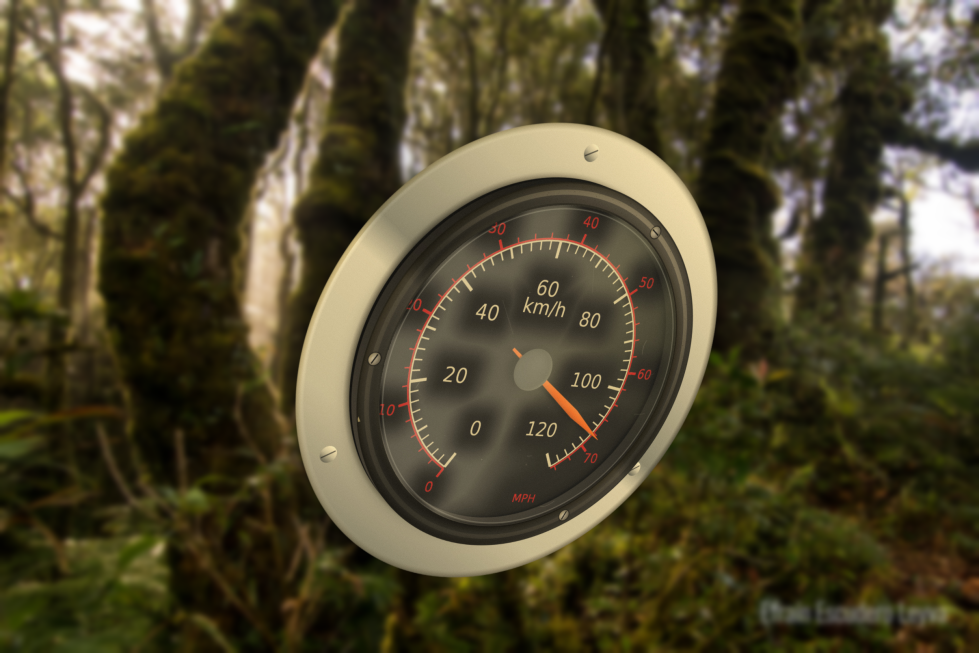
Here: 110 km/h
